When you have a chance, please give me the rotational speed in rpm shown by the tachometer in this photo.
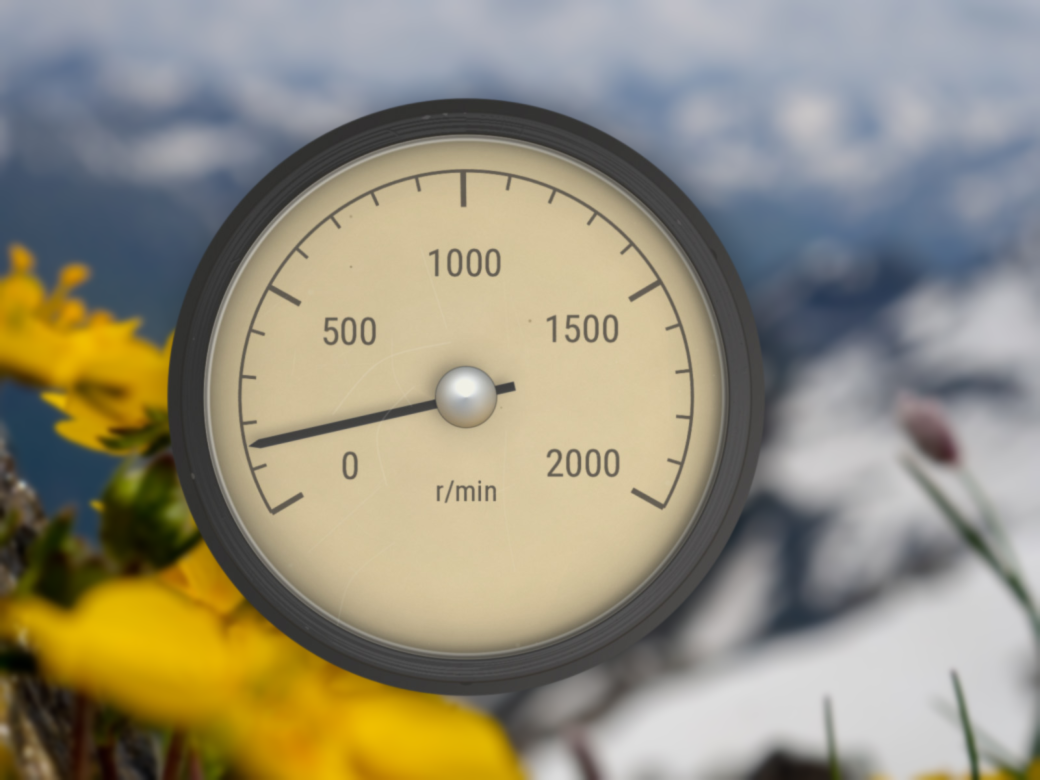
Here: 150 rpm
